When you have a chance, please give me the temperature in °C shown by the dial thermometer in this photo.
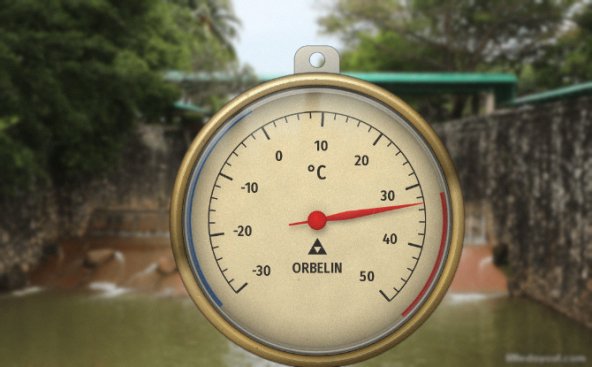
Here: 33 °C
